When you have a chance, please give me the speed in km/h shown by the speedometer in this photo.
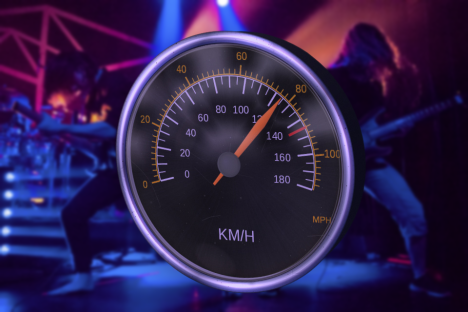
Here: 125 km/h
